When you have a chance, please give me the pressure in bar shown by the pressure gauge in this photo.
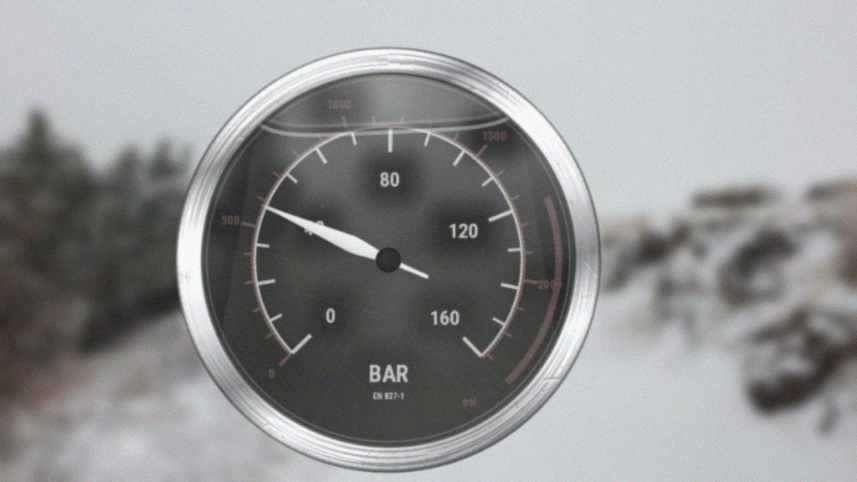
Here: 40 bar
